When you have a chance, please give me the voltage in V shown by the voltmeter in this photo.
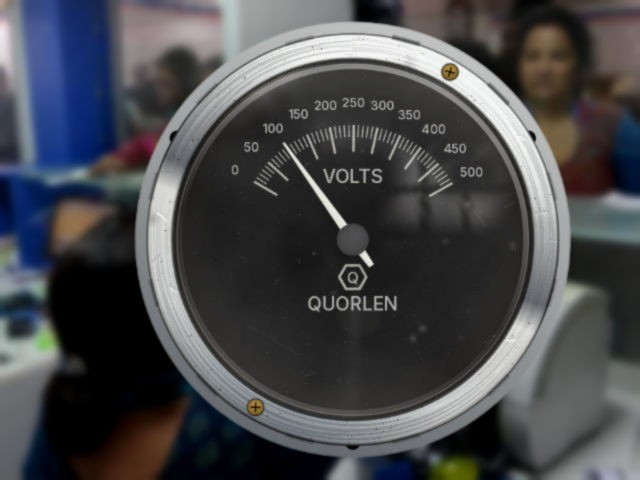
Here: 100 V
